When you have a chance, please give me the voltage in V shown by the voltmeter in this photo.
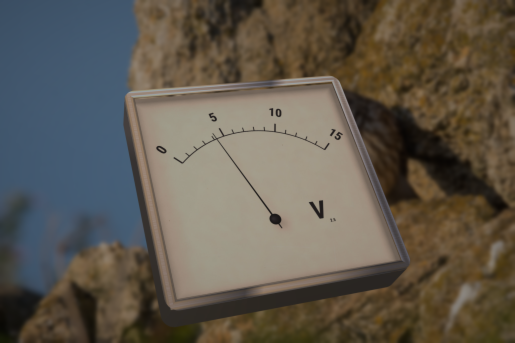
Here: 4 V
